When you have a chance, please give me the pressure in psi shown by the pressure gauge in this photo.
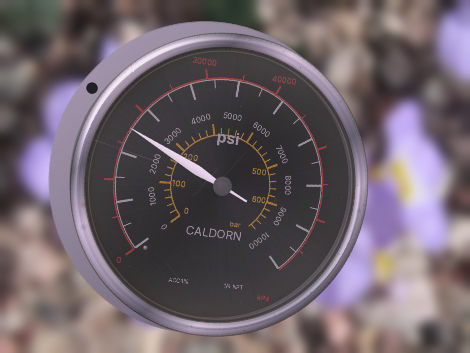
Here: 2500 psi
